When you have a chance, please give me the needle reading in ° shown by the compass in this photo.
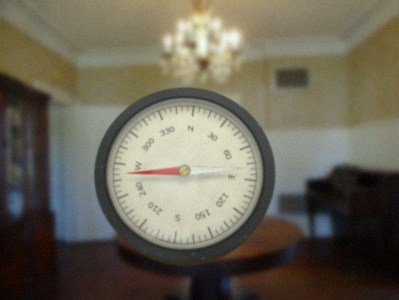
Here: 260 °
